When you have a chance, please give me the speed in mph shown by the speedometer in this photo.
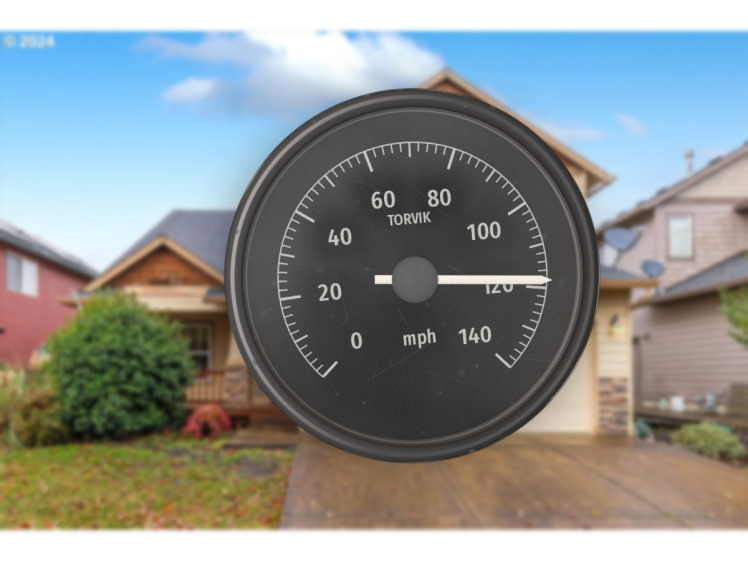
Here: 118 mph
